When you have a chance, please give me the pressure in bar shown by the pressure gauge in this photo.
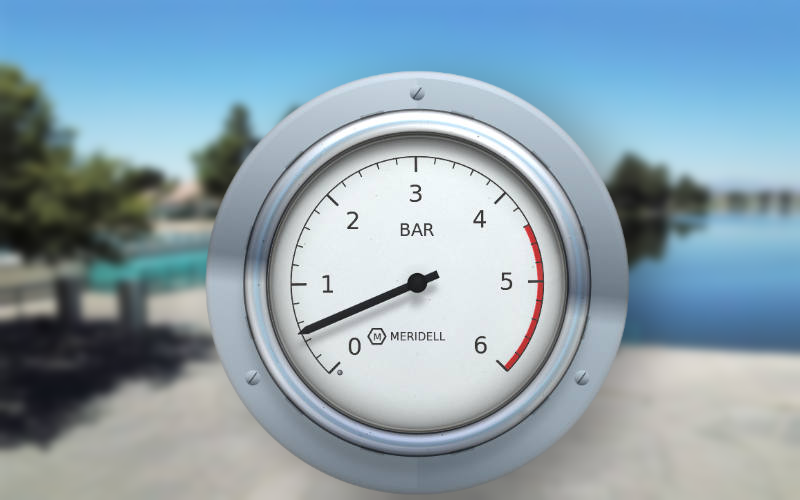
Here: 0.5 bar
